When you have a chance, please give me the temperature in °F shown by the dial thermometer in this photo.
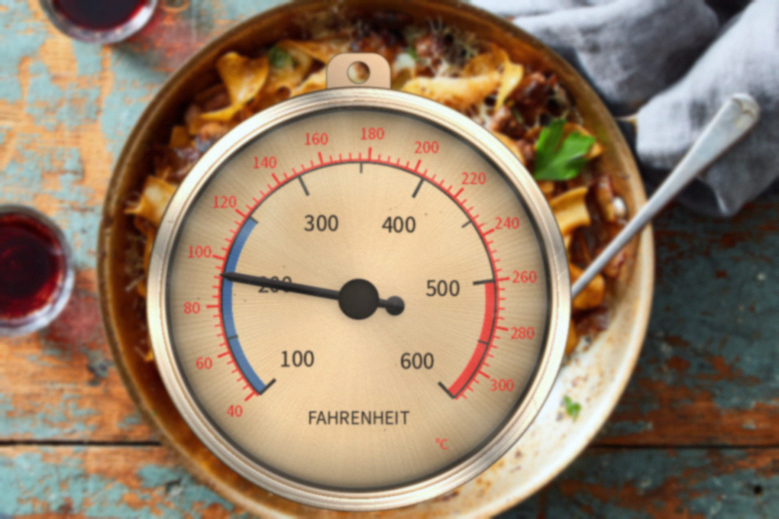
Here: 200 °F
